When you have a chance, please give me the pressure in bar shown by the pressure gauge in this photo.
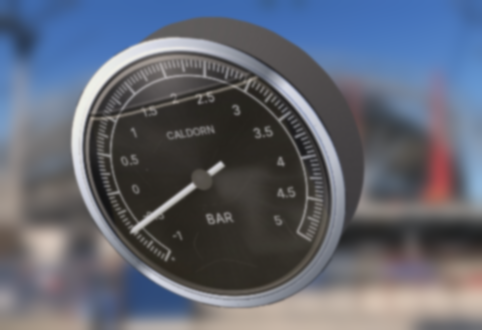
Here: -0.5 bar
